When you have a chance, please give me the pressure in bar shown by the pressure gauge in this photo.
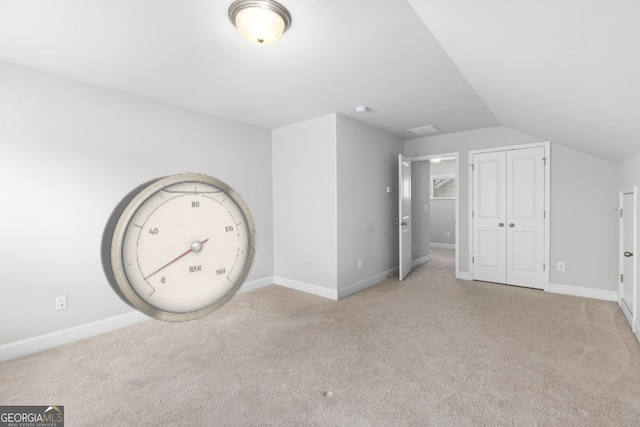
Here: 10 bar
